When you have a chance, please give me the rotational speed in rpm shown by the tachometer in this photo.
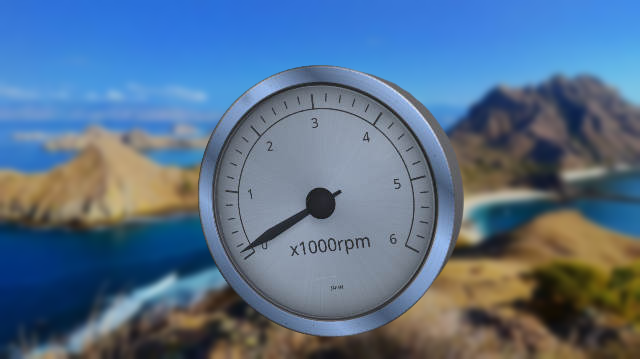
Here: 100 rpm
